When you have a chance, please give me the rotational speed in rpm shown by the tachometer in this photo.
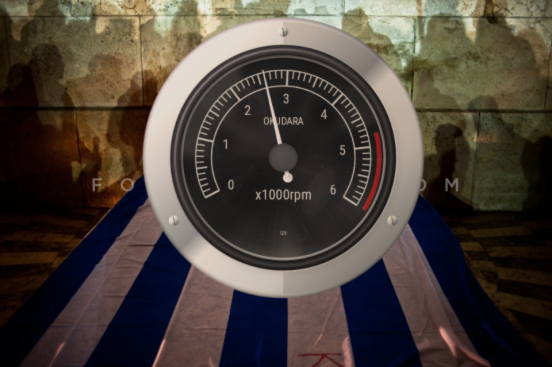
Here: 2600 rpm
